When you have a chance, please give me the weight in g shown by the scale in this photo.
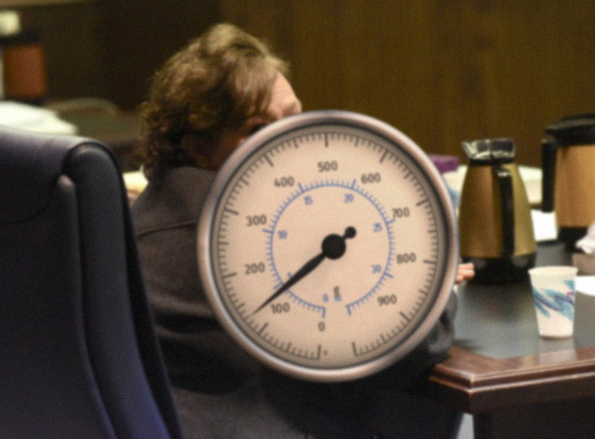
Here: 130 g
